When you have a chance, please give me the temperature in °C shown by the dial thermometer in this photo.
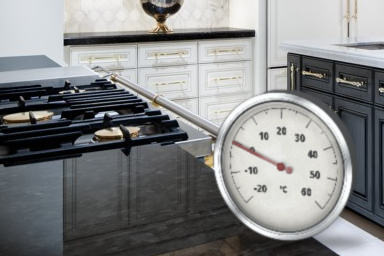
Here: 0 °C
